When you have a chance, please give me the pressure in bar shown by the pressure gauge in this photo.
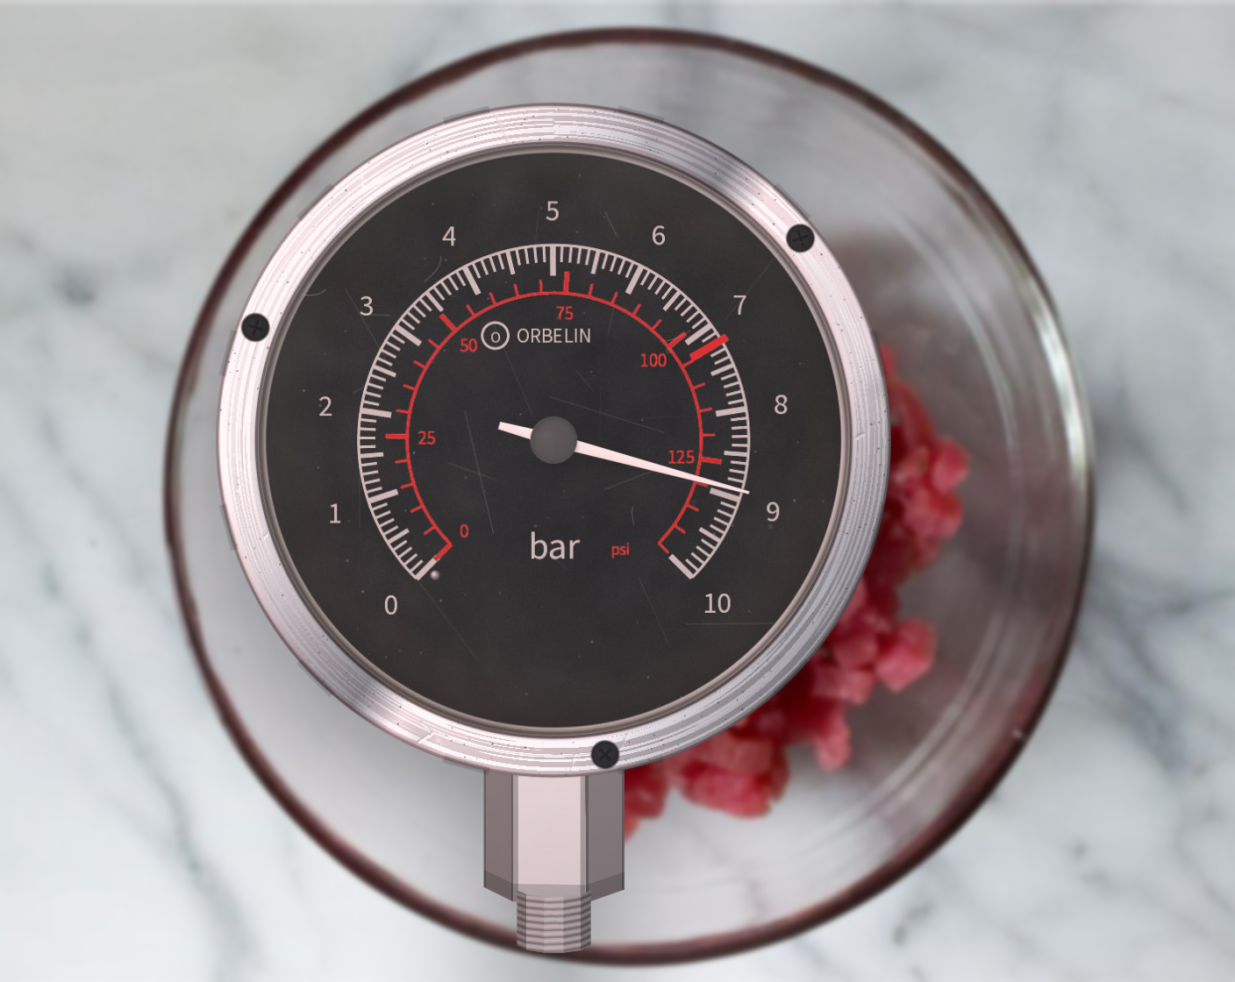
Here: 8.9 bar
